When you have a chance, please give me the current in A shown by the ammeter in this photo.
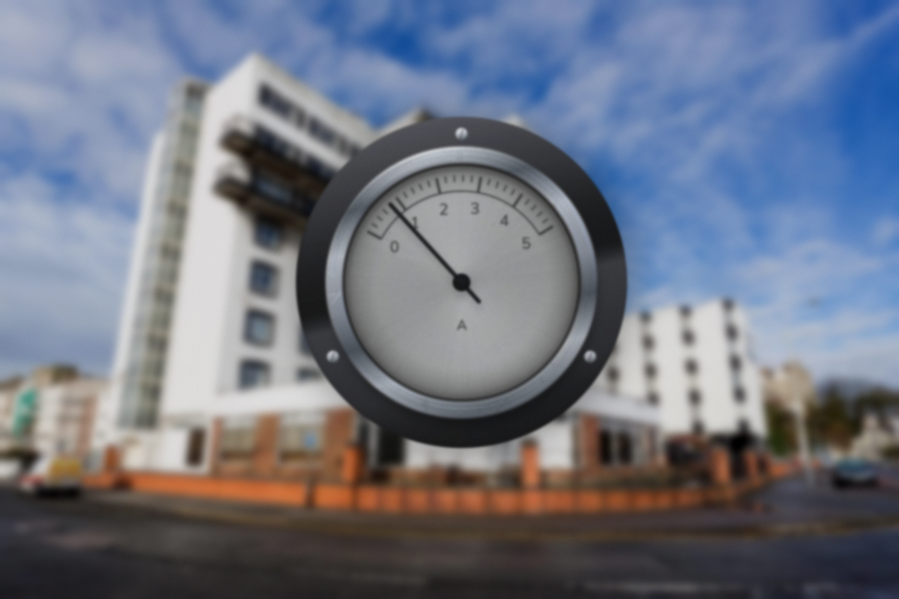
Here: 0.8 A
